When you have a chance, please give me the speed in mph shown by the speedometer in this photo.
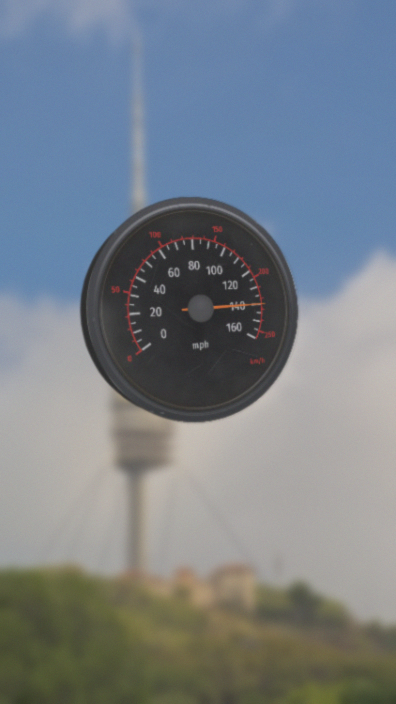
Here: 140 mph
